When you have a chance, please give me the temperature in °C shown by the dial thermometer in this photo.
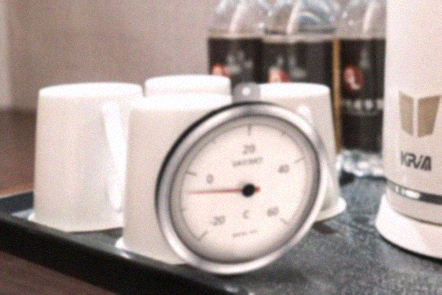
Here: -5 °C
